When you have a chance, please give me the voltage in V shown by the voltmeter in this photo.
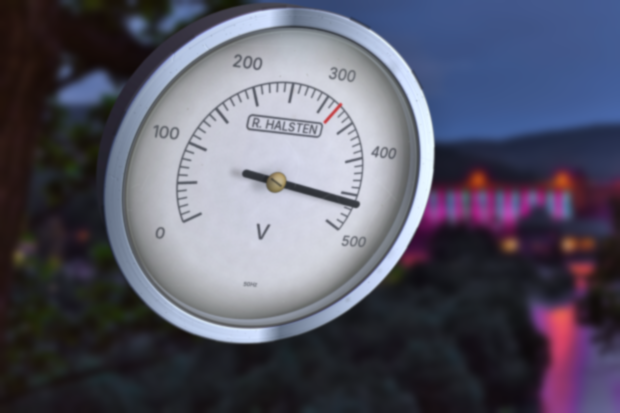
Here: 460 V
